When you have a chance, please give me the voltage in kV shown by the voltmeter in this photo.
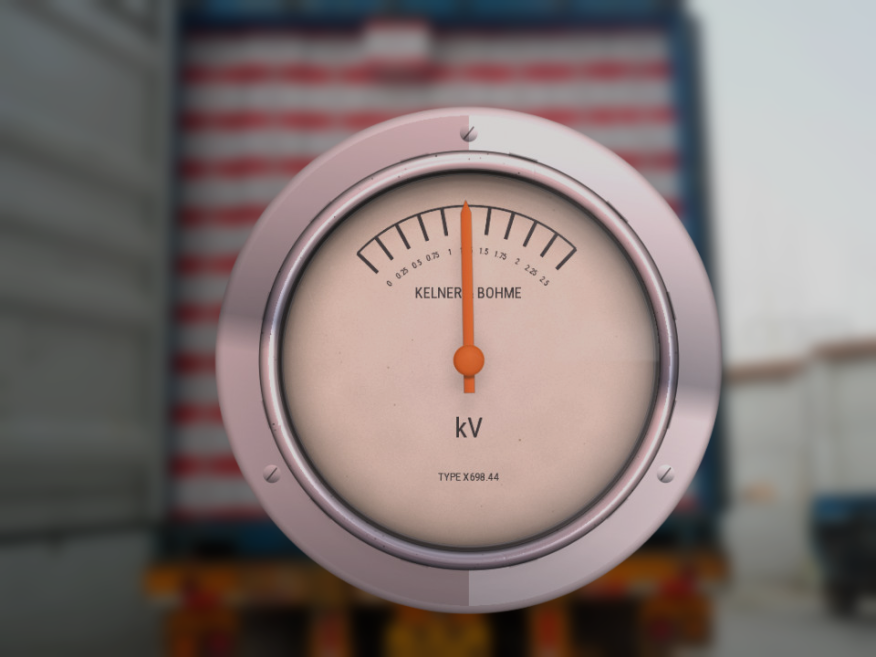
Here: 1.25 kV
